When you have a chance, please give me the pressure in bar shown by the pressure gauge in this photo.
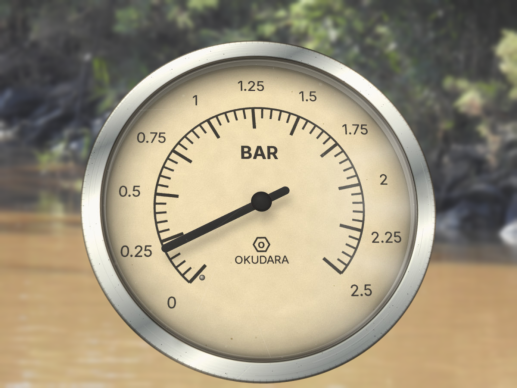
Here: 0.2 bar
